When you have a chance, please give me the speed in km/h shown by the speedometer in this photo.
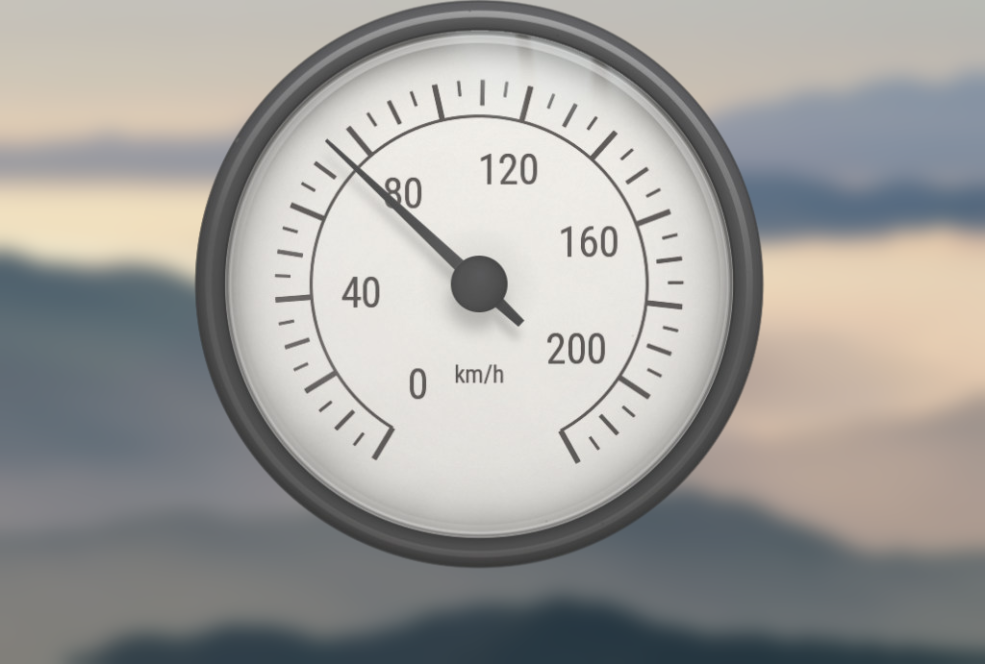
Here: 75 km/h
